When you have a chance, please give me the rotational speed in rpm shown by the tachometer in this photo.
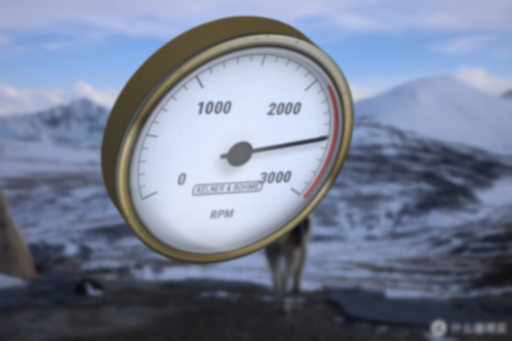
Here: 2500 rpm
